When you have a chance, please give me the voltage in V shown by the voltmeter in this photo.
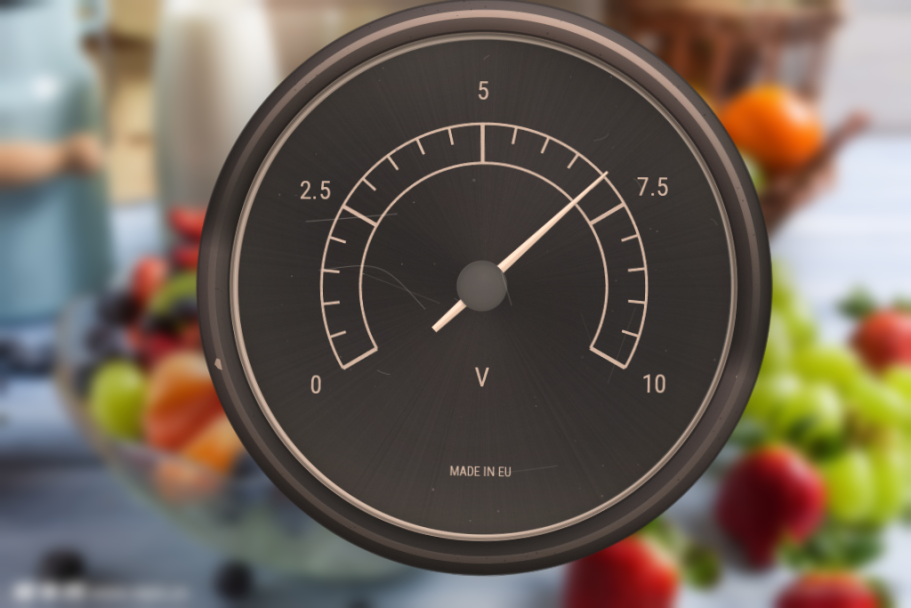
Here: 7 V
